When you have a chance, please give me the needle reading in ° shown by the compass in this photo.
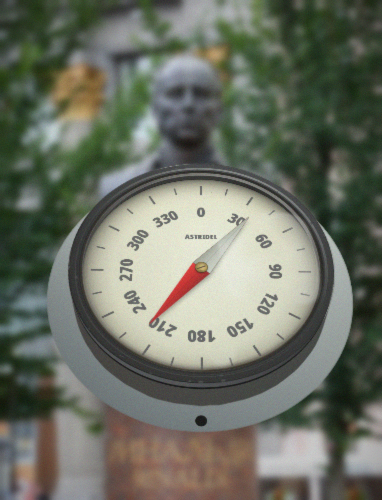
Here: 217.5 °
